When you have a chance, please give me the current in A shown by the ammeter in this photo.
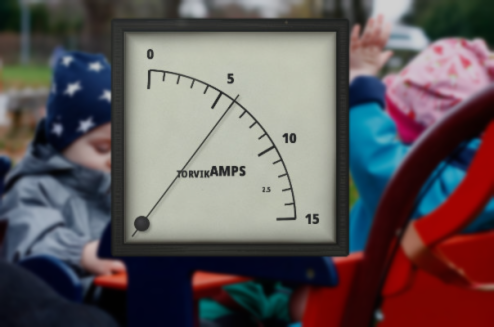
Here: 6 A
